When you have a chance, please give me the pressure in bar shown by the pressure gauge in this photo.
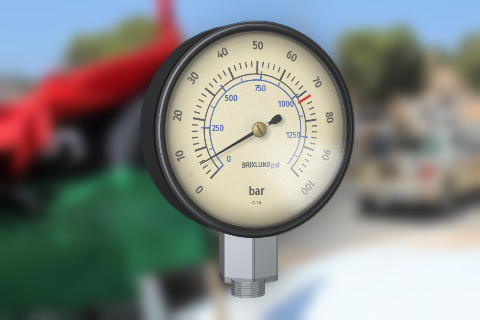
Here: 6 bar
